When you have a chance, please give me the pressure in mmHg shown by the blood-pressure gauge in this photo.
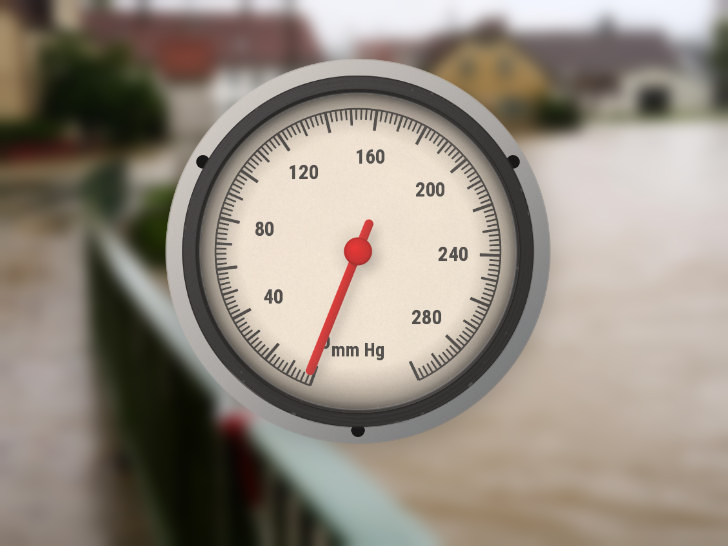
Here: 2 mmHg
